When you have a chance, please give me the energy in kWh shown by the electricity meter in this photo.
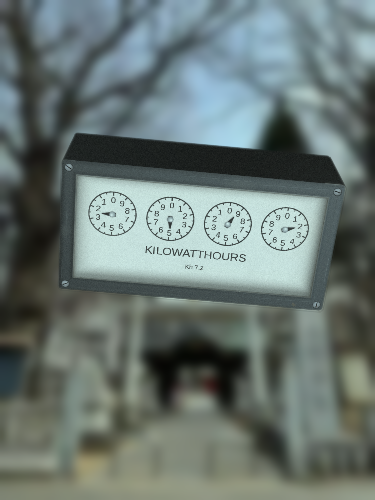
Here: 2492 kWh
